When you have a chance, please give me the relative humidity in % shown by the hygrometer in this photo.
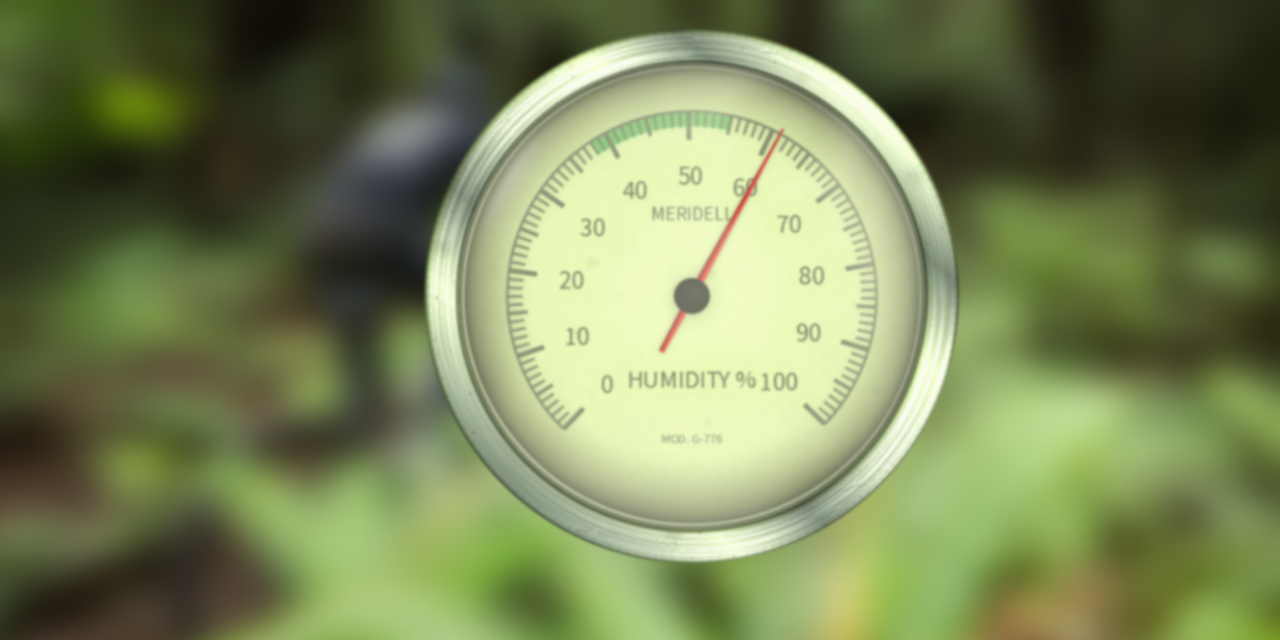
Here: 61 %
